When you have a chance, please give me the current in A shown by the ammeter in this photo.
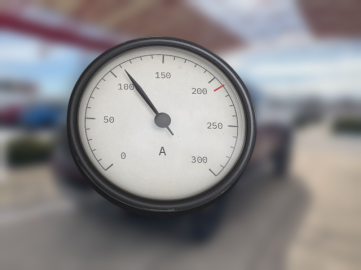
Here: 110 A
